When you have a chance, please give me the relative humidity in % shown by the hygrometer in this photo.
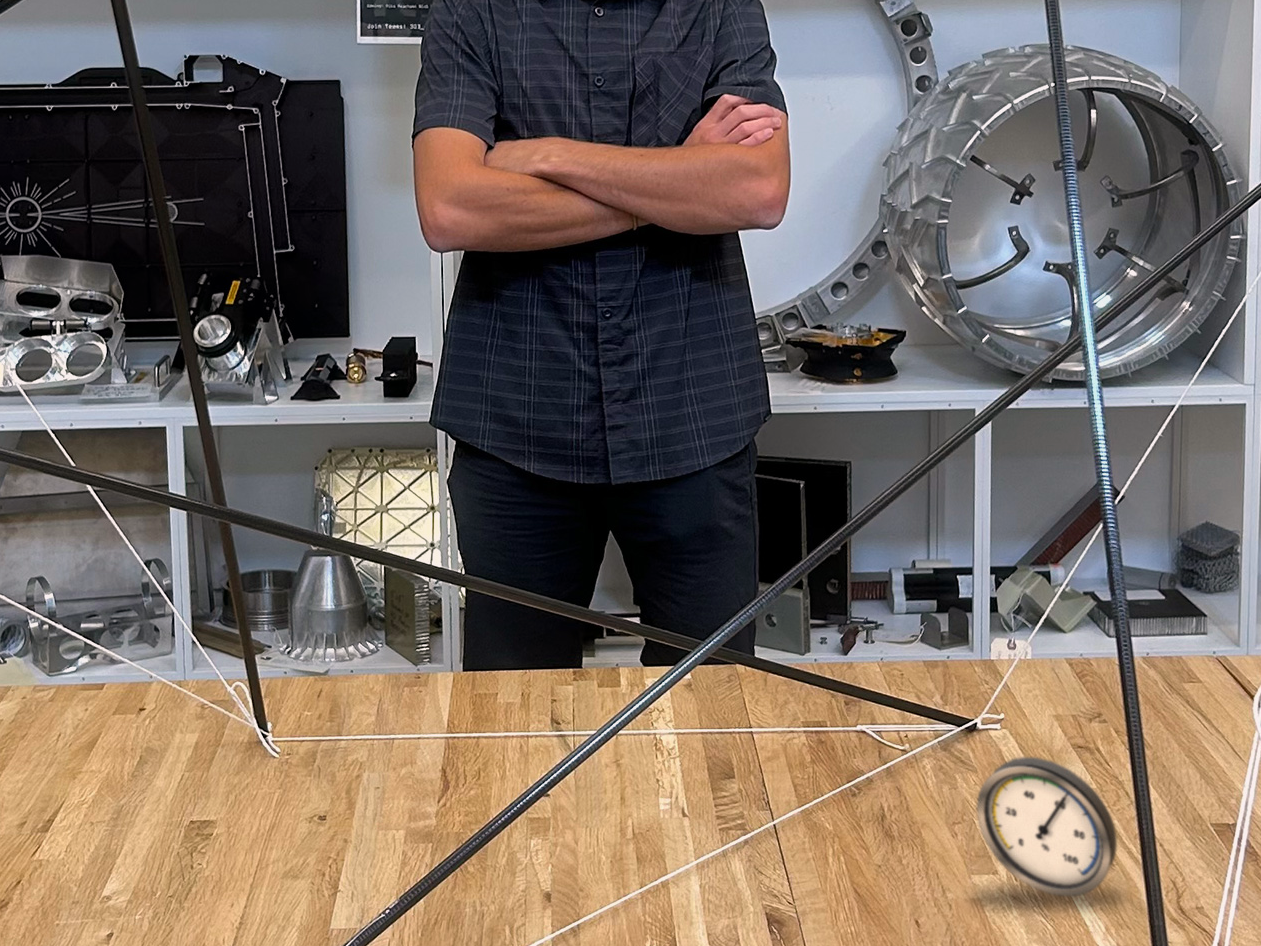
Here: 60 %
